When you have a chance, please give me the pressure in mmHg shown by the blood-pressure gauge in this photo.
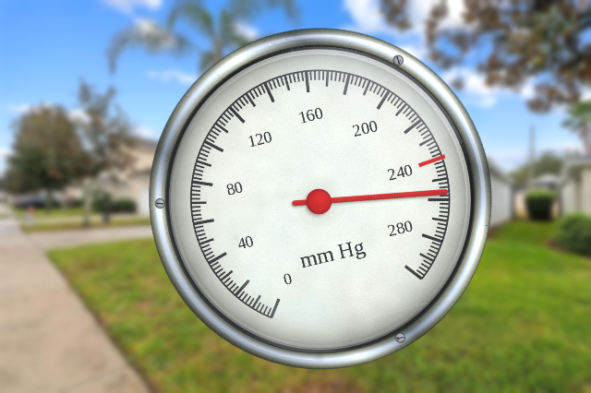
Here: 256 mmHg
